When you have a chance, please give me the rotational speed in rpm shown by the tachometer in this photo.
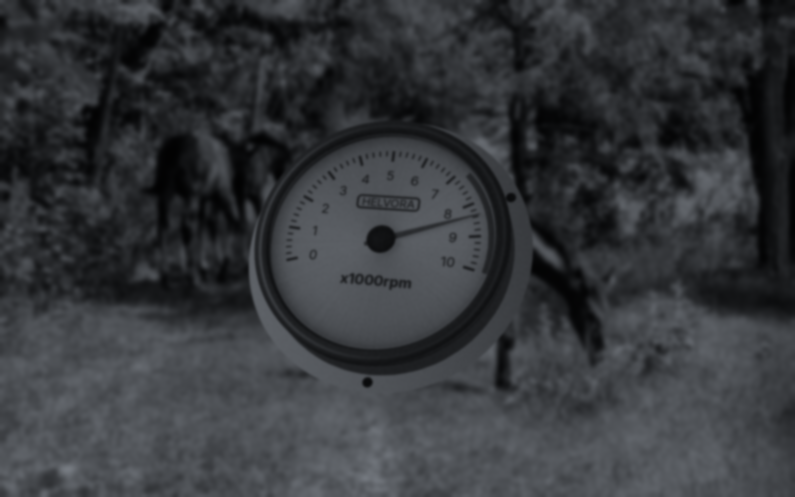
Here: 8400 rpm
